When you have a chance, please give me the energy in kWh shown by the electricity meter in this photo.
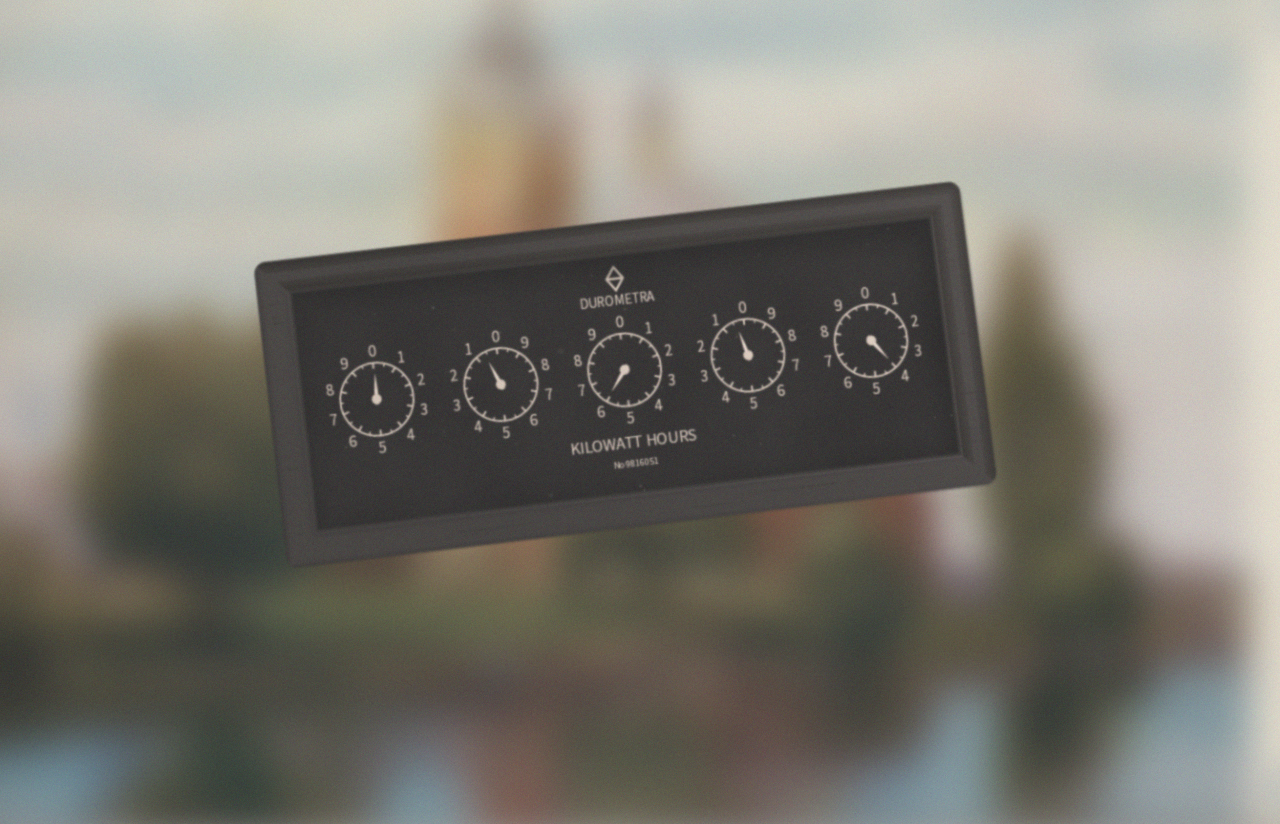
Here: 604 kWh
